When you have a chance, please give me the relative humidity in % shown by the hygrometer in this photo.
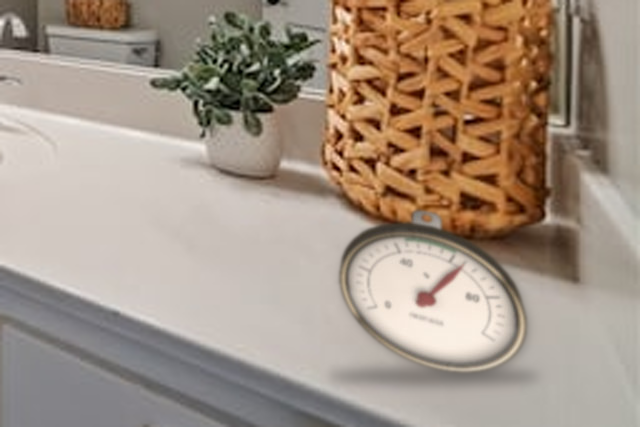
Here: 64 %
